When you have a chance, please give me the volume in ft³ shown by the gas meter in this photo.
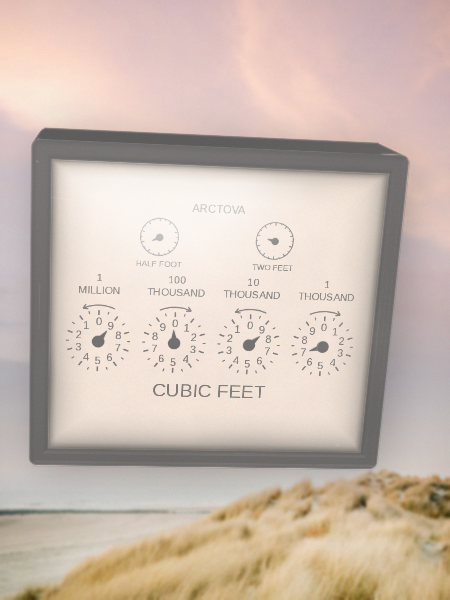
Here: 898700 ft³
